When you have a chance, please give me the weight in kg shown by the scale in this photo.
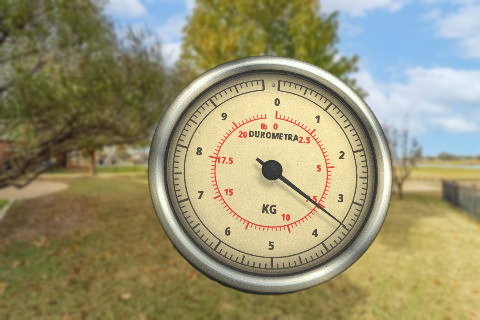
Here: 3.5 kg
